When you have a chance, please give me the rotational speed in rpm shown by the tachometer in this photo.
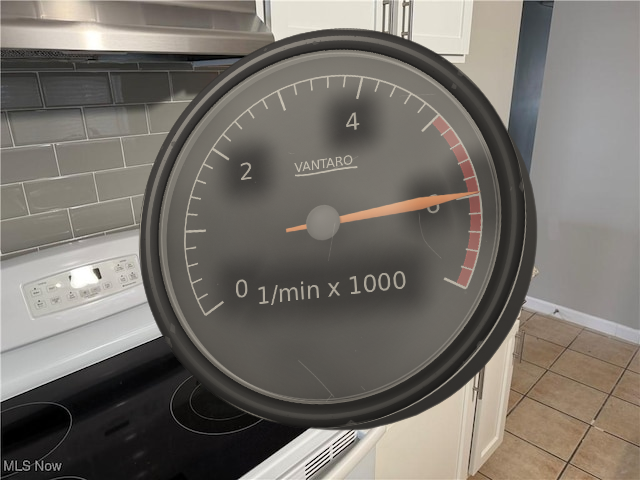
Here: 6000 rpm
